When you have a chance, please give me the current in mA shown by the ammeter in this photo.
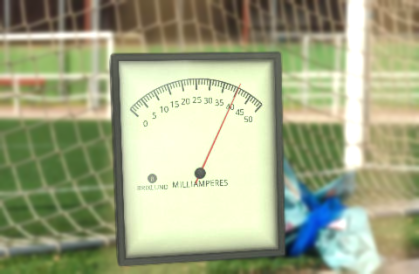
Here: 40 mA
